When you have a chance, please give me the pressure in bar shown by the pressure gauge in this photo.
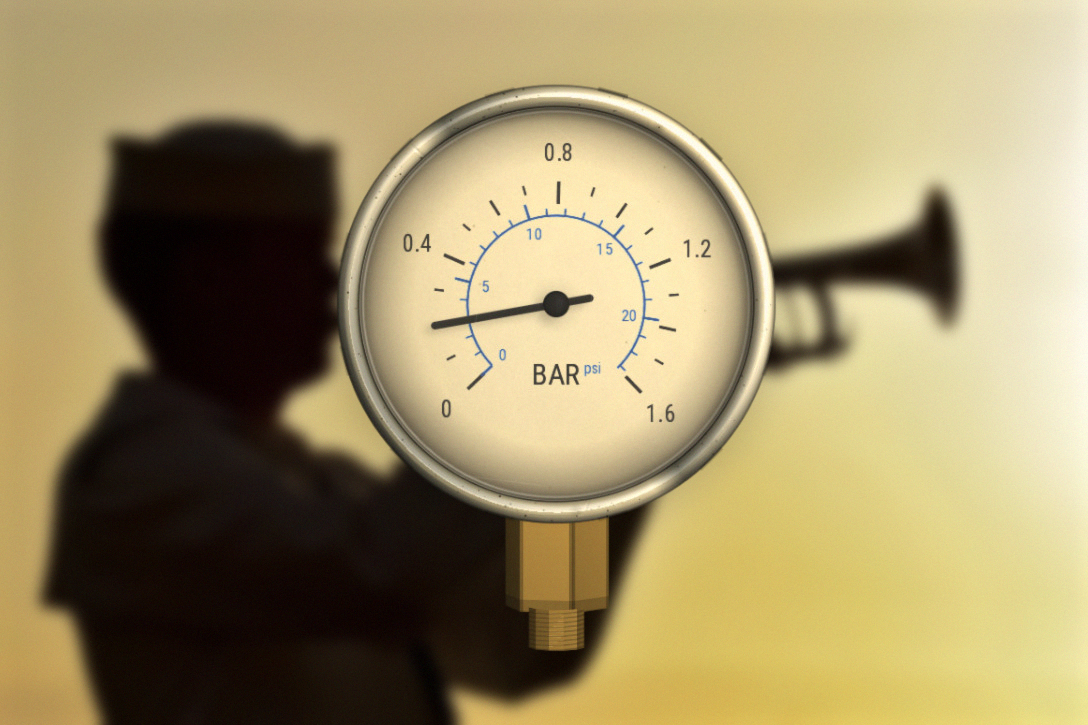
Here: 0.2 bar
